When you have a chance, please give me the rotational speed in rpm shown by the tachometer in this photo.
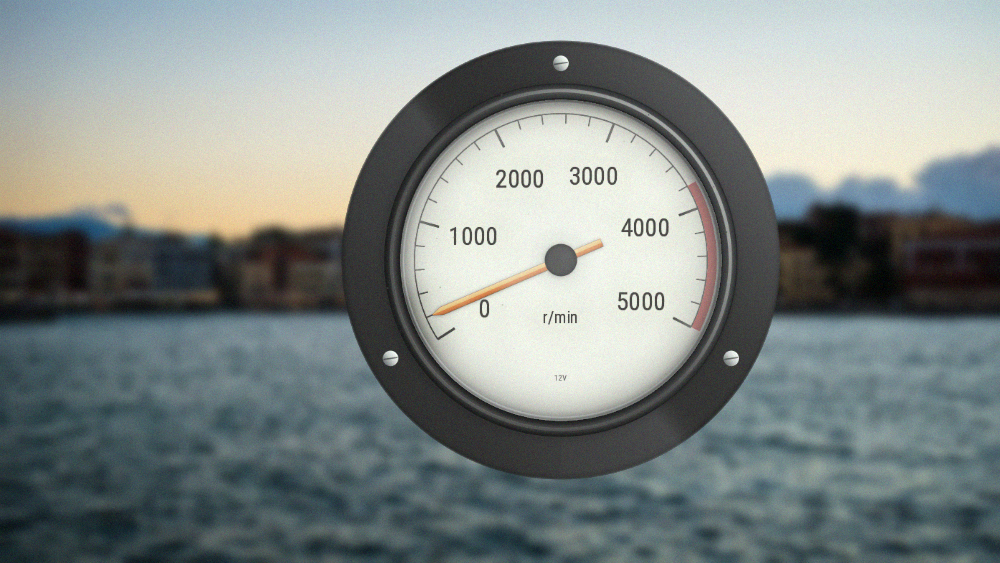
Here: 200 rpm
